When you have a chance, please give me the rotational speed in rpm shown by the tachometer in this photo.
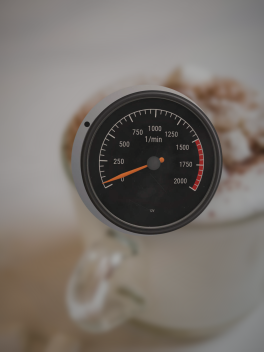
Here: 50 rpm
